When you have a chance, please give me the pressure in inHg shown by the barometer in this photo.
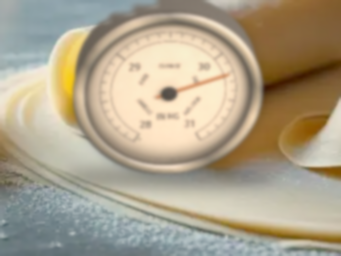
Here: 30.2 inHg
